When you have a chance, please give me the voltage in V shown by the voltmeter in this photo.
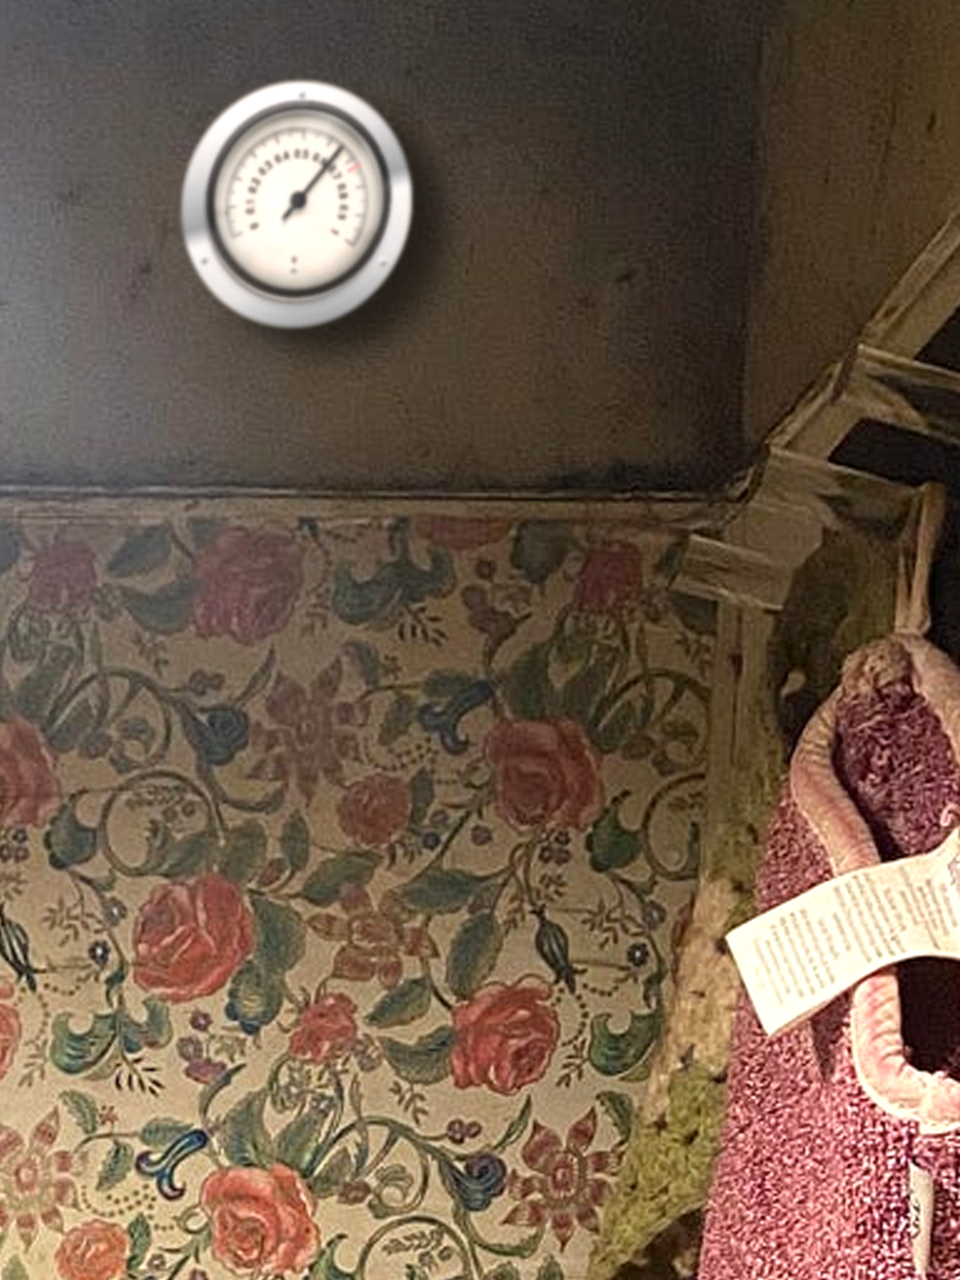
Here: 0.65 V
